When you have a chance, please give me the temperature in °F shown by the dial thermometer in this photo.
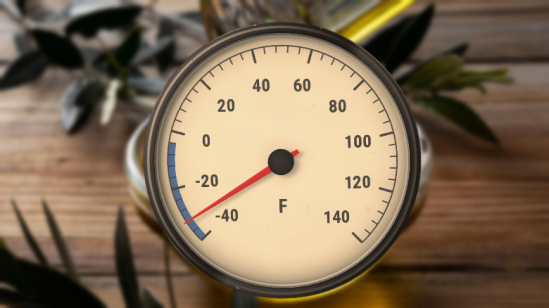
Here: -32 °F
